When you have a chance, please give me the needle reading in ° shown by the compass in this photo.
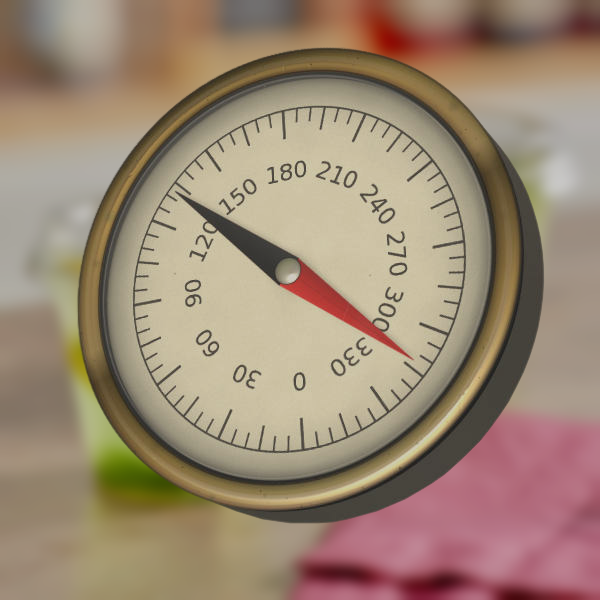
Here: 312.5 °
